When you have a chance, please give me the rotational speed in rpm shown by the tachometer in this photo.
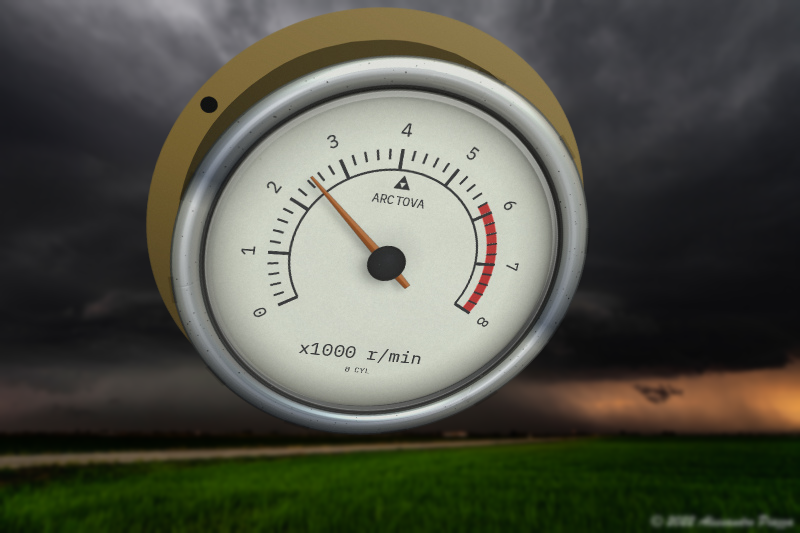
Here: 2500 rpm
